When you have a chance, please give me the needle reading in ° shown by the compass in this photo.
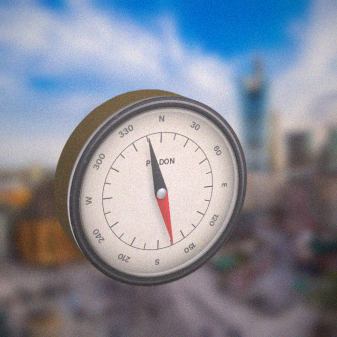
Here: 165 °
